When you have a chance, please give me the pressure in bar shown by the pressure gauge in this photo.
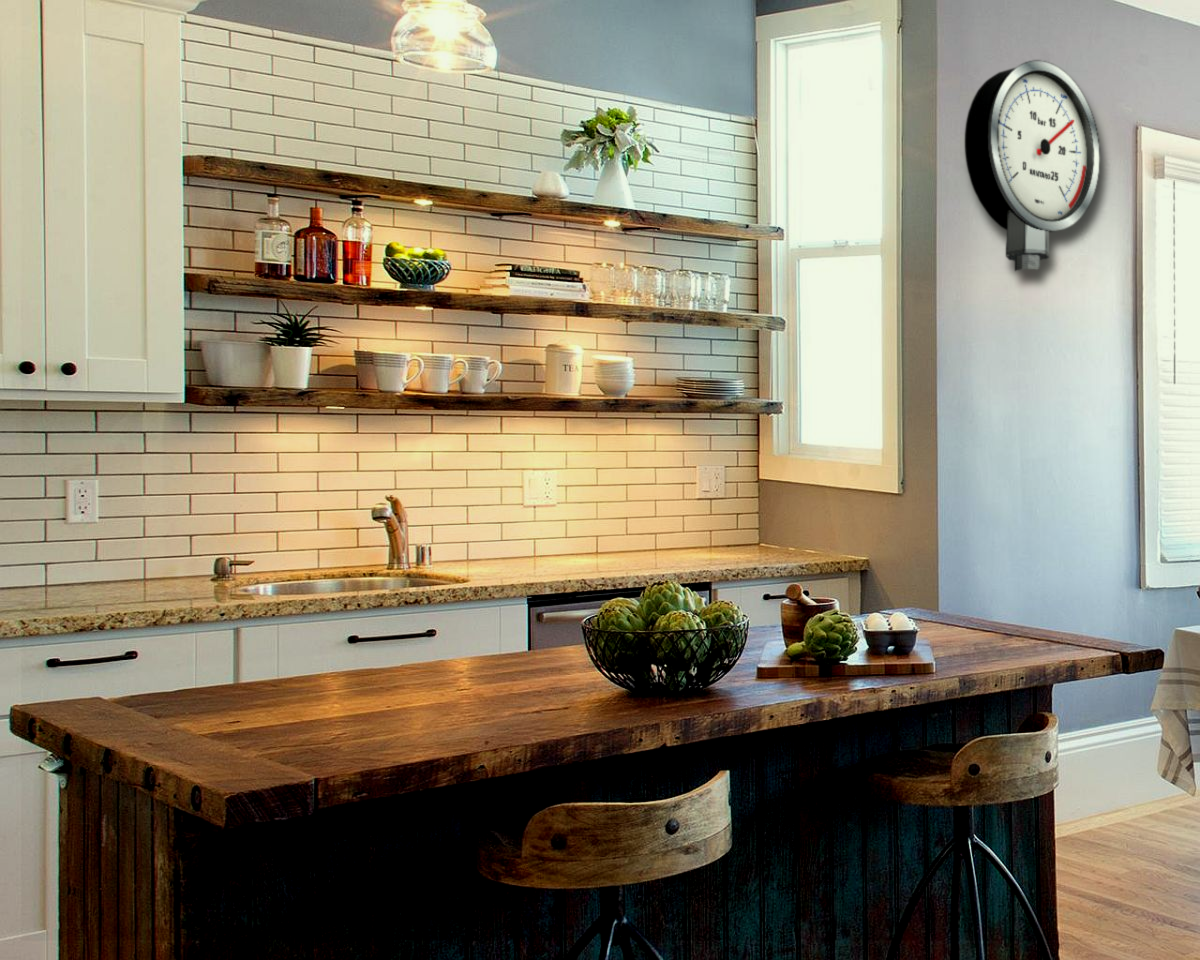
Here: 17 bar
